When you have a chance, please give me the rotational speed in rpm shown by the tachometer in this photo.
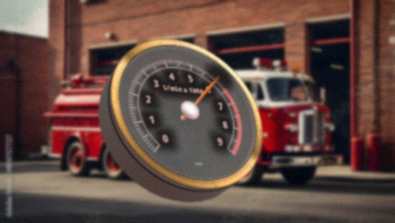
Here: 6000 rpm
